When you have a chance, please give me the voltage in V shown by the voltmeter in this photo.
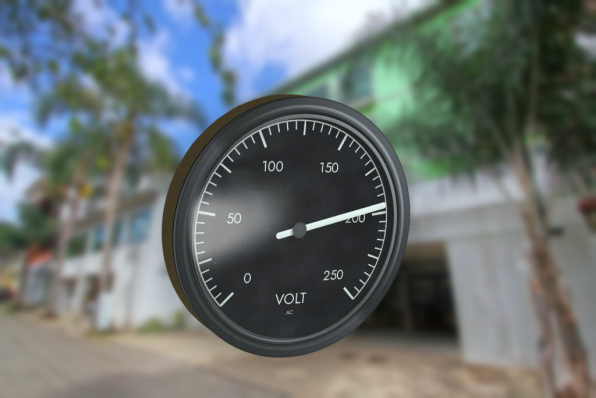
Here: 195 V
